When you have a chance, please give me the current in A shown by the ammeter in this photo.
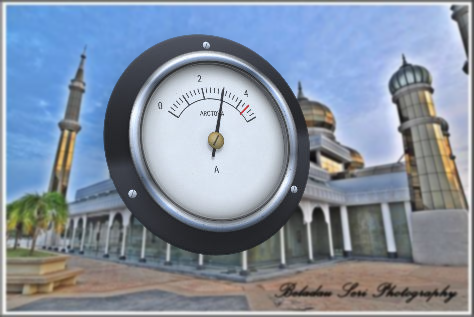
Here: 3 A
